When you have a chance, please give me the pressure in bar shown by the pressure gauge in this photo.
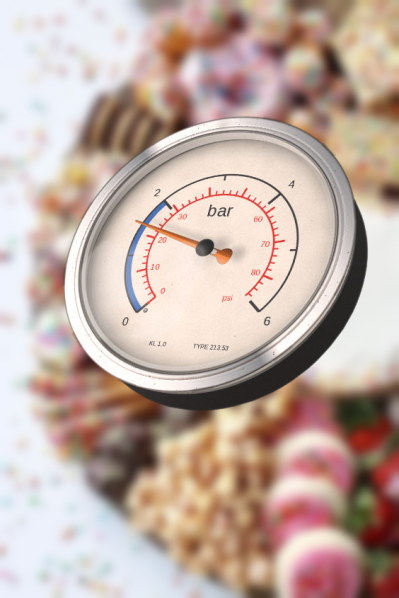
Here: 1.5 bar
